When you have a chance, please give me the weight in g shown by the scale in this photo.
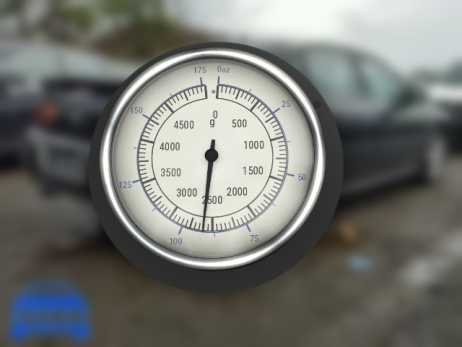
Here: 2600 g
